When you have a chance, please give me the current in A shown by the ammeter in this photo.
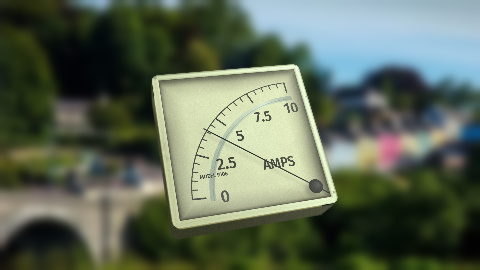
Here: 4 A
